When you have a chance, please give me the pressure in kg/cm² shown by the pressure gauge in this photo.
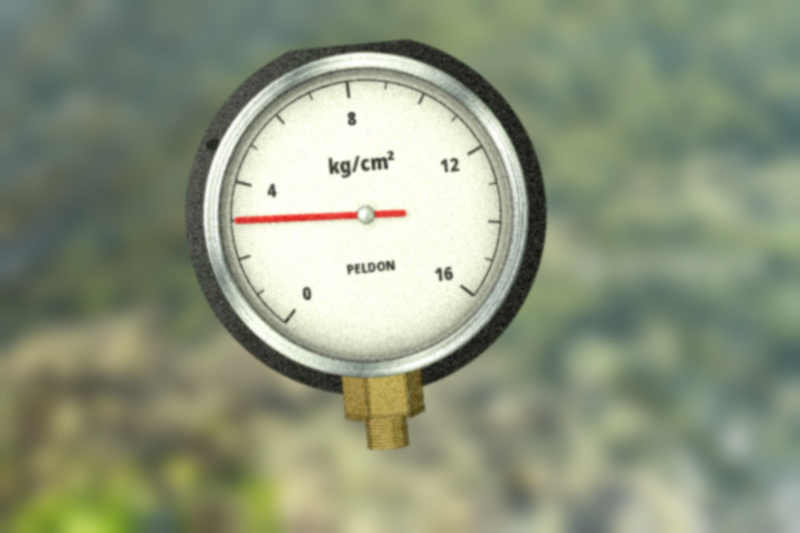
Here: 3 kg/cm²
